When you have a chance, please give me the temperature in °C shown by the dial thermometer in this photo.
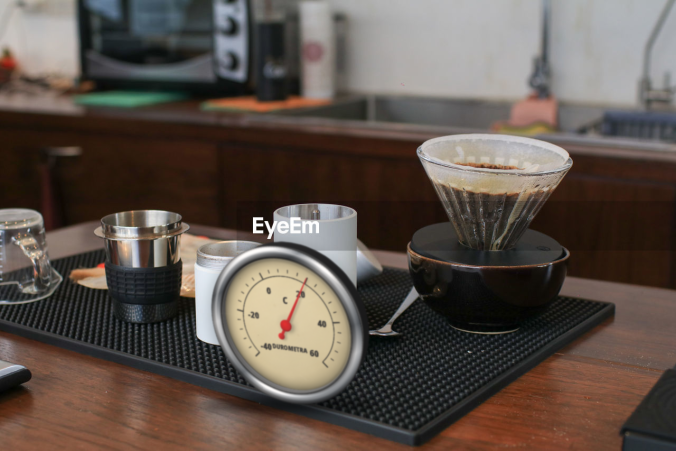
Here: 20 °C
